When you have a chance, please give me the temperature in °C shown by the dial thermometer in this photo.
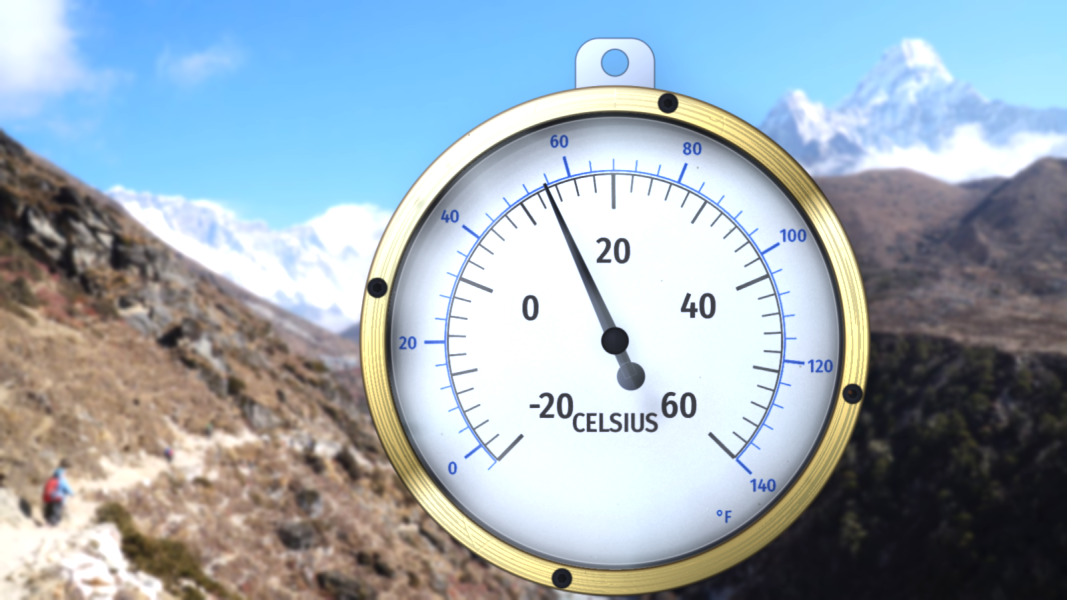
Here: 13 °C
